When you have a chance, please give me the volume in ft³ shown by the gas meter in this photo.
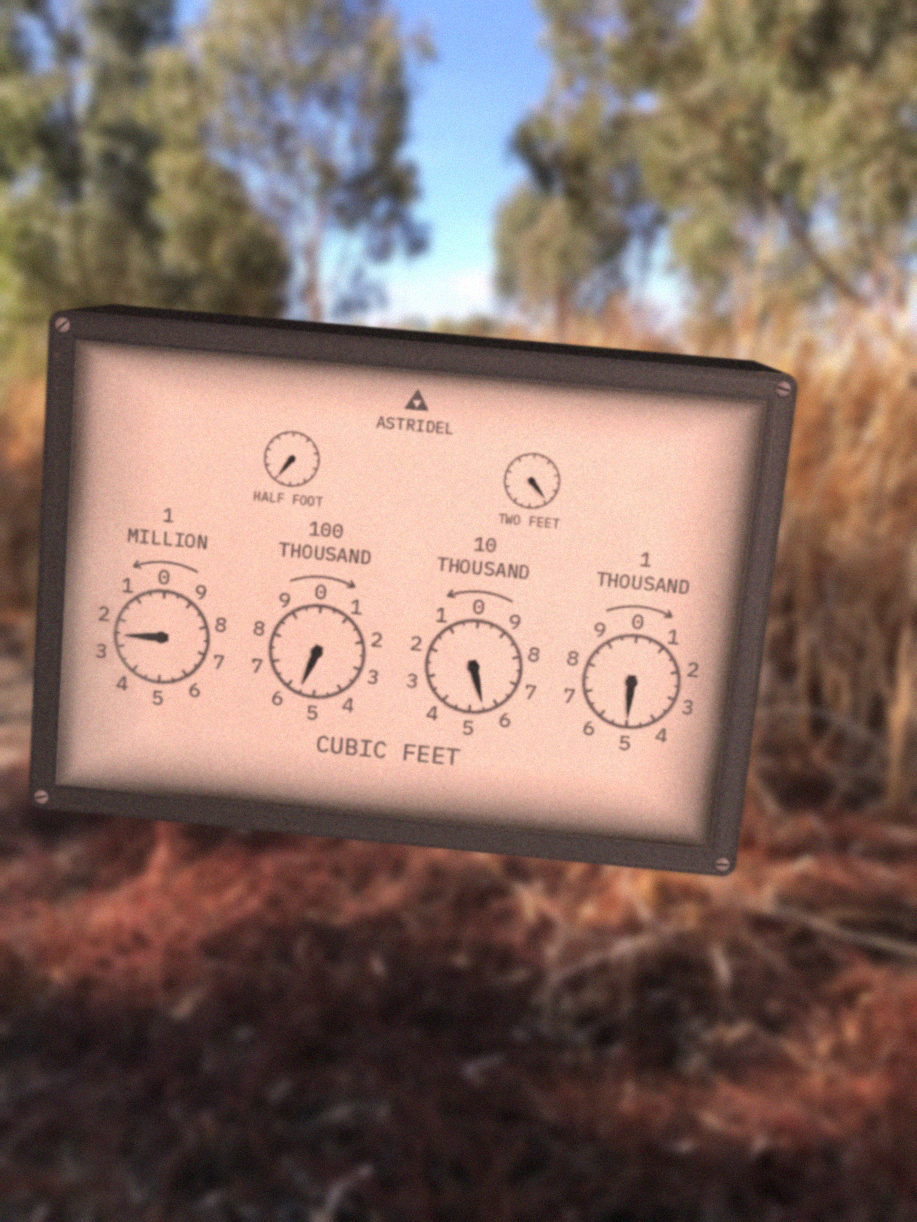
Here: 255500 ft³
